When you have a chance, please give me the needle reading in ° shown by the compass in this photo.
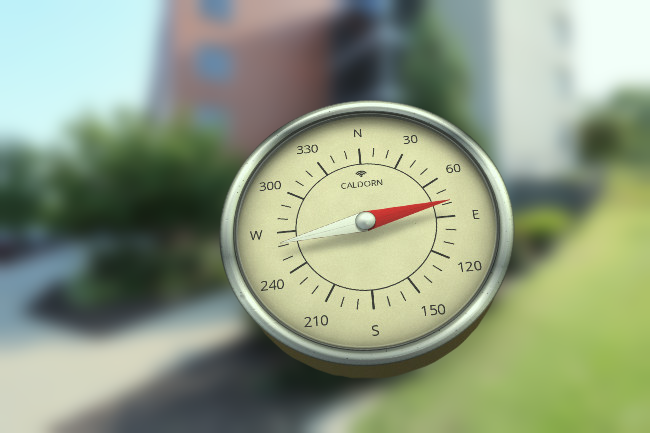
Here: 80 °
